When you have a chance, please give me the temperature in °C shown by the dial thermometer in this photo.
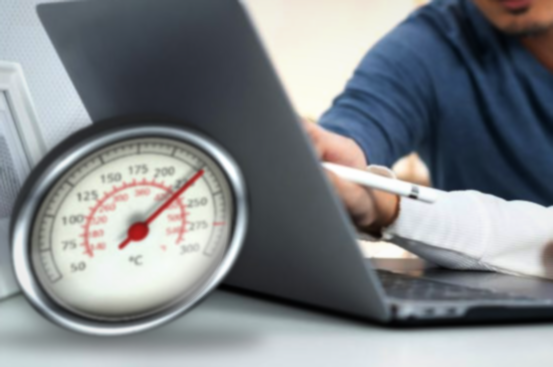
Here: 225 °C
